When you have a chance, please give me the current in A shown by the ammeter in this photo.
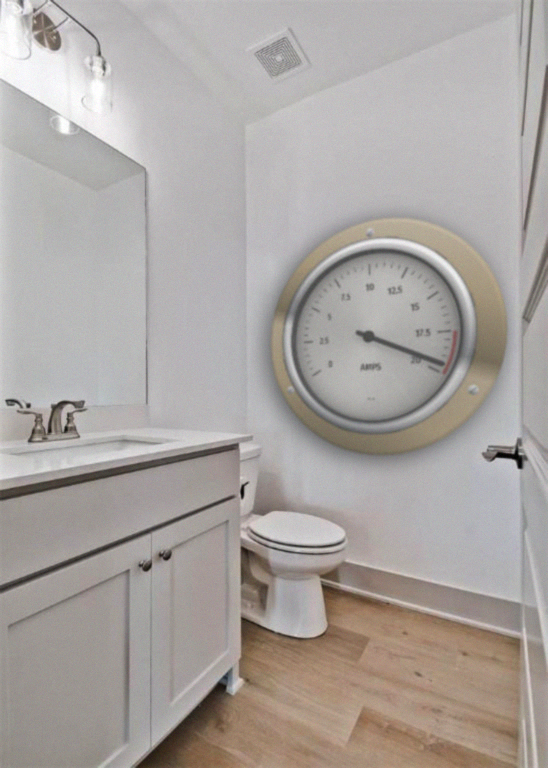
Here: 19.5 A
